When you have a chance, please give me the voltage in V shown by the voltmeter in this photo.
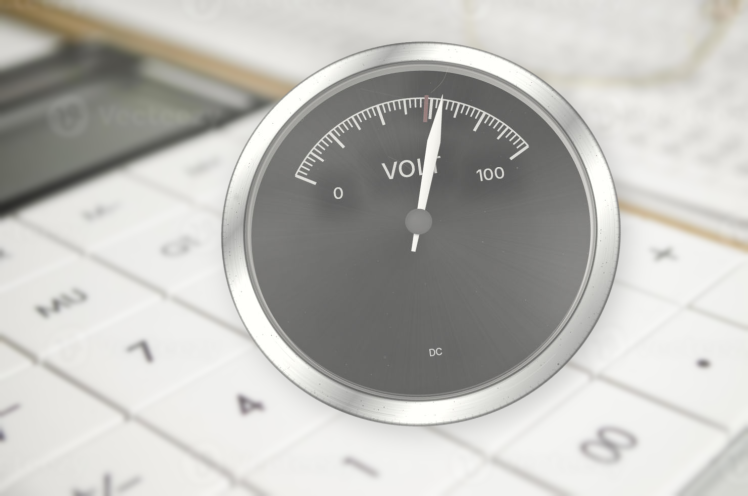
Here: 64 V
